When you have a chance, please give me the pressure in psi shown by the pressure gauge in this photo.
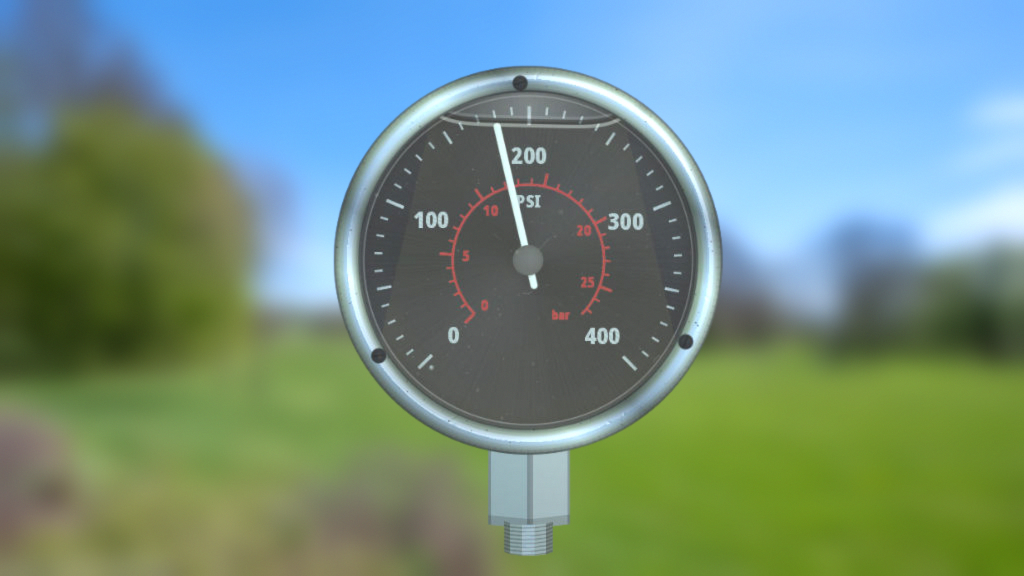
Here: 180 psi
